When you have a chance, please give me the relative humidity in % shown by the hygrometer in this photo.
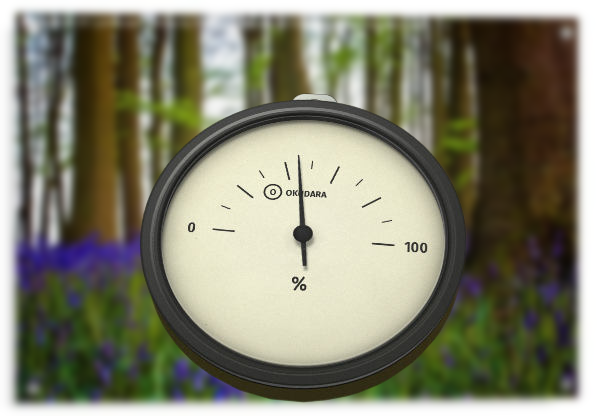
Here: 45 %
